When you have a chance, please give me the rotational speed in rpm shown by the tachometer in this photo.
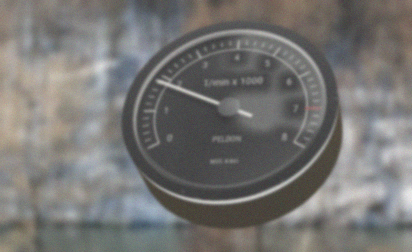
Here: 1800 rpm
